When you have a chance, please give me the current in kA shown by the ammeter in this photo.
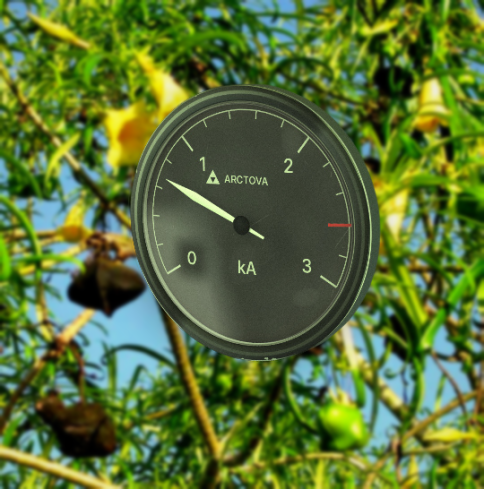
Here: 0.7 kA
